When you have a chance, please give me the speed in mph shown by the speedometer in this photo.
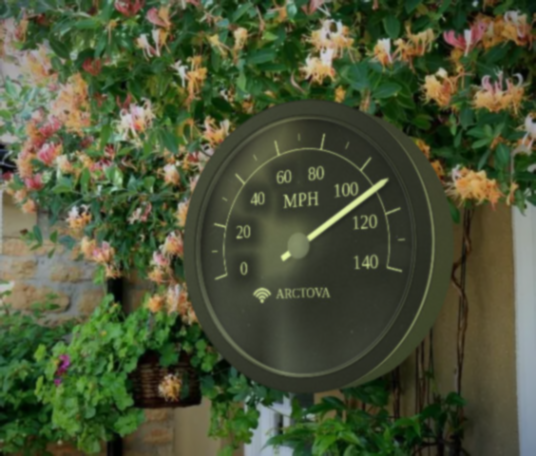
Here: 110 mph
